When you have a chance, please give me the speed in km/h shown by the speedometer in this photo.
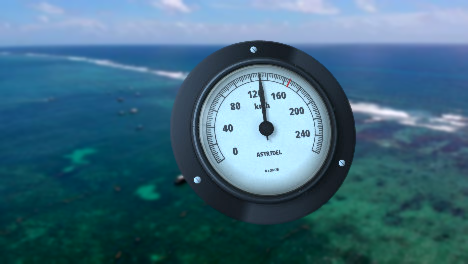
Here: 130 km/h
